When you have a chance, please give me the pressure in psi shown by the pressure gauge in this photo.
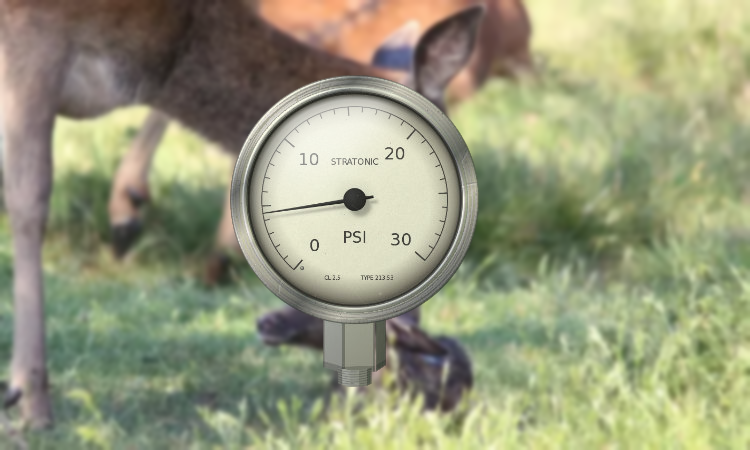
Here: 4.5 psi
